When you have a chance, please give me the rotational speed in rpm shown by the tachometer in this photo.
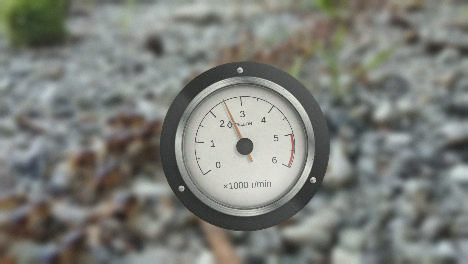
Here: 2500 rpm
